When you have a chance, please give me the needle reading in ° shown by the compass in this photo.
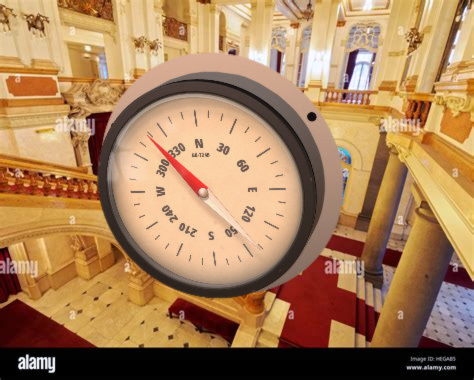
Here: 320 °
